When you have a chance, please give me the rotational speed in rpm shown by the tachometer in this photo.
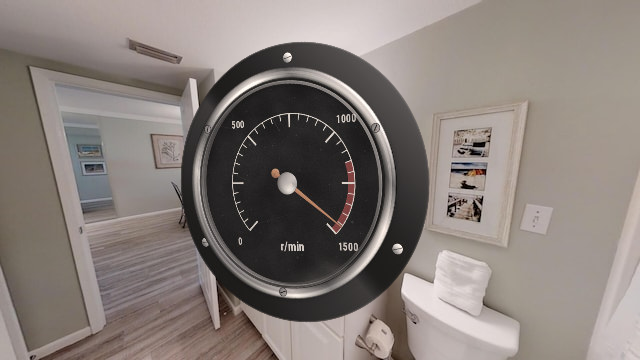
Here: 1450 rpm
